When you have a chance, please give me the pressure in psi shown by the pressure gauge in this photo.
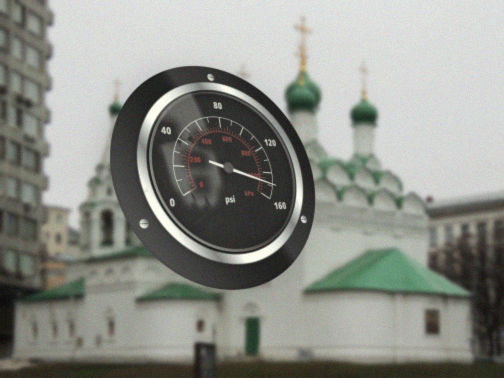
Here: 150 psi
